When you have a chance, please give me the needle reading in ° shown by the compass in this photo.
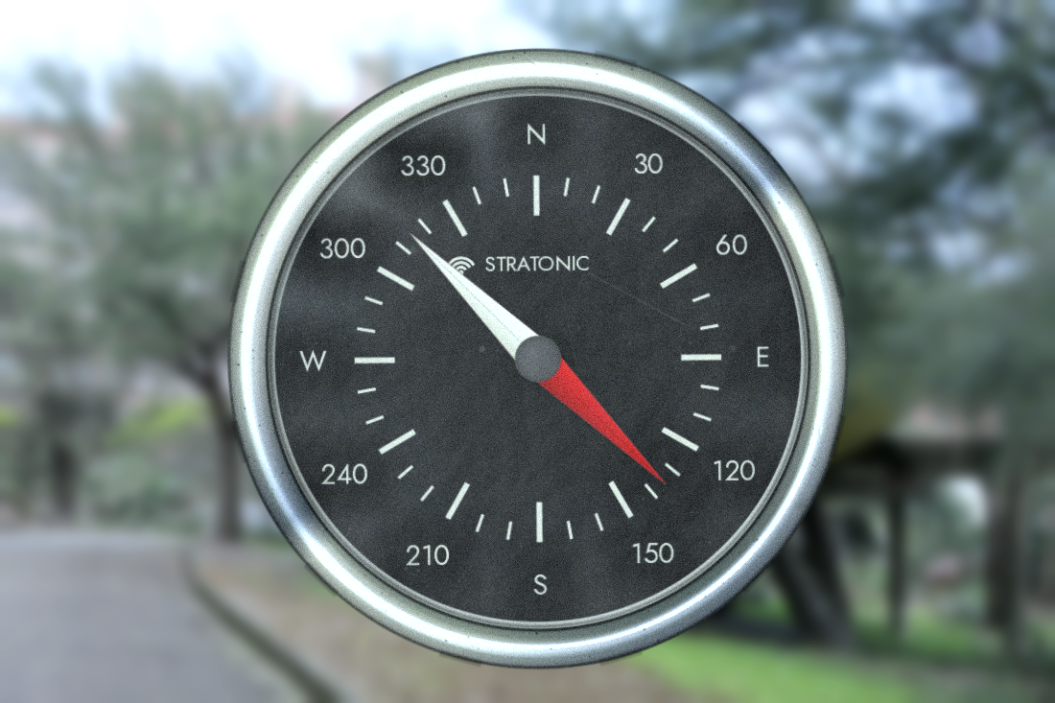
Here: 135 °
